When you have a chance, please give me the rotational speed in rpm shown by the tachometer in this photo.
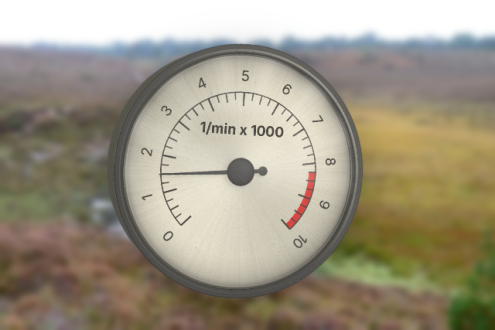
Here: 1500 rpm
